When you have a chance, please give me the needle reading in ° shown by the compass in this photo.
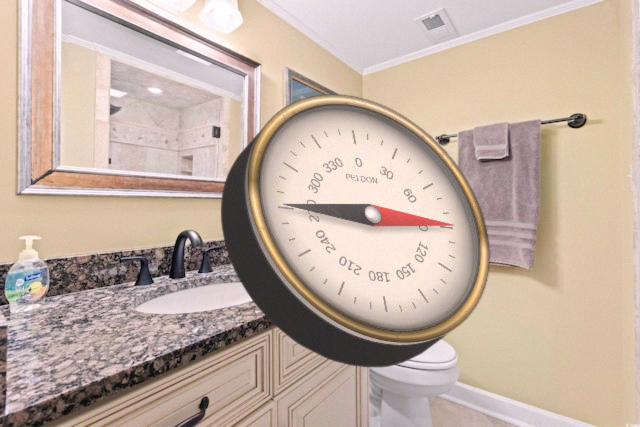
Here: 90 °
